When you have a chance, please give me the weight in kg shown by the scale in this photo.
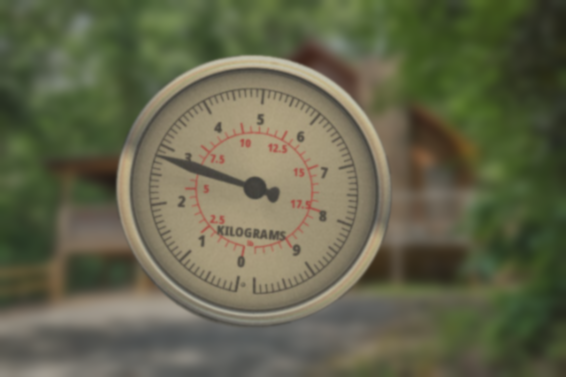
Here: 2.8 kg
